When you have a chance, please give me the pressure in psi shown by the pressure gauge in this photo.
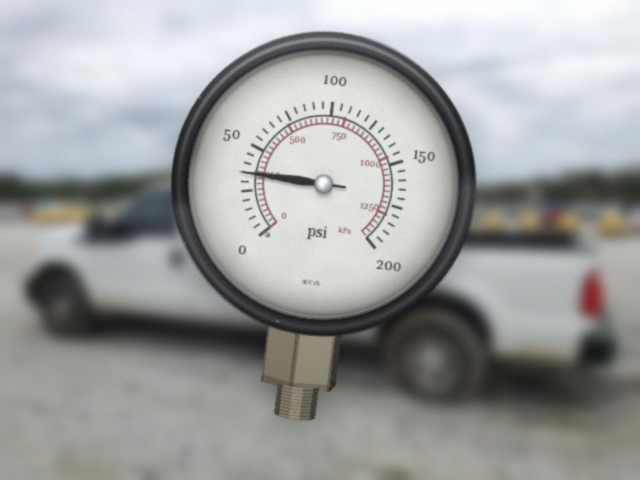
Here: 35 psi
